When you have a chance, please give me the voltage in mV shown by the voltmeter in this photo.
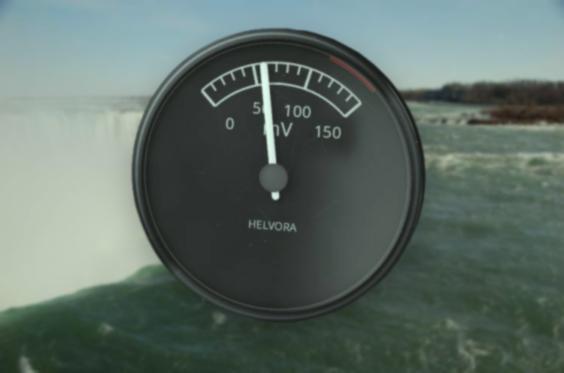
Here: 60 mV
